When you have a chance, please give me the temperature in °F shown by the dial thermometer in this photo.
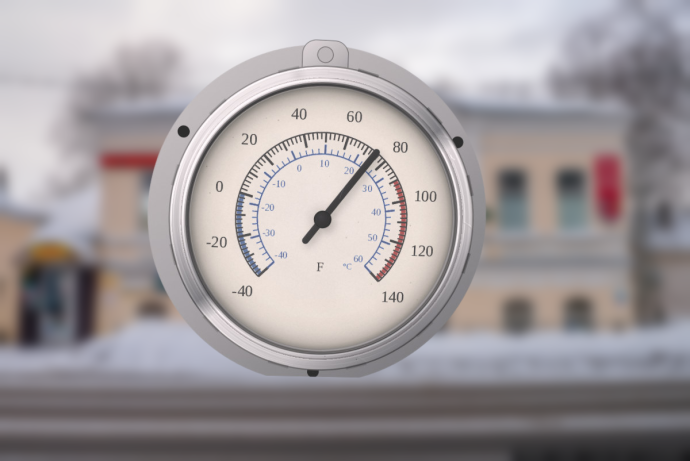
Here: 74 °F
